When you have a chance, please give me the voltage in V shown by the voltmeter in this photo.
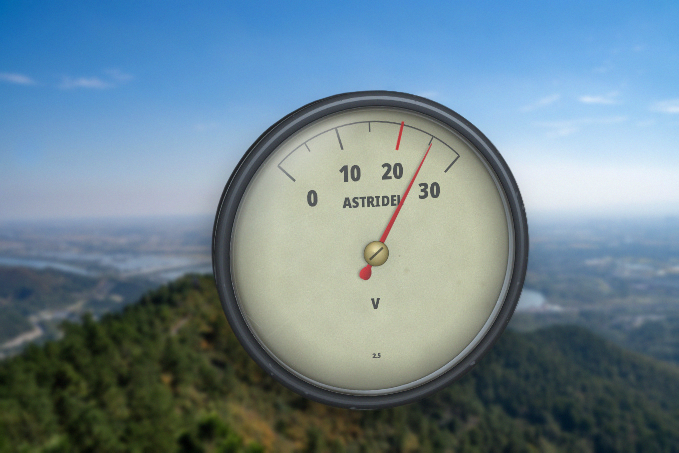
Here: 25 V
